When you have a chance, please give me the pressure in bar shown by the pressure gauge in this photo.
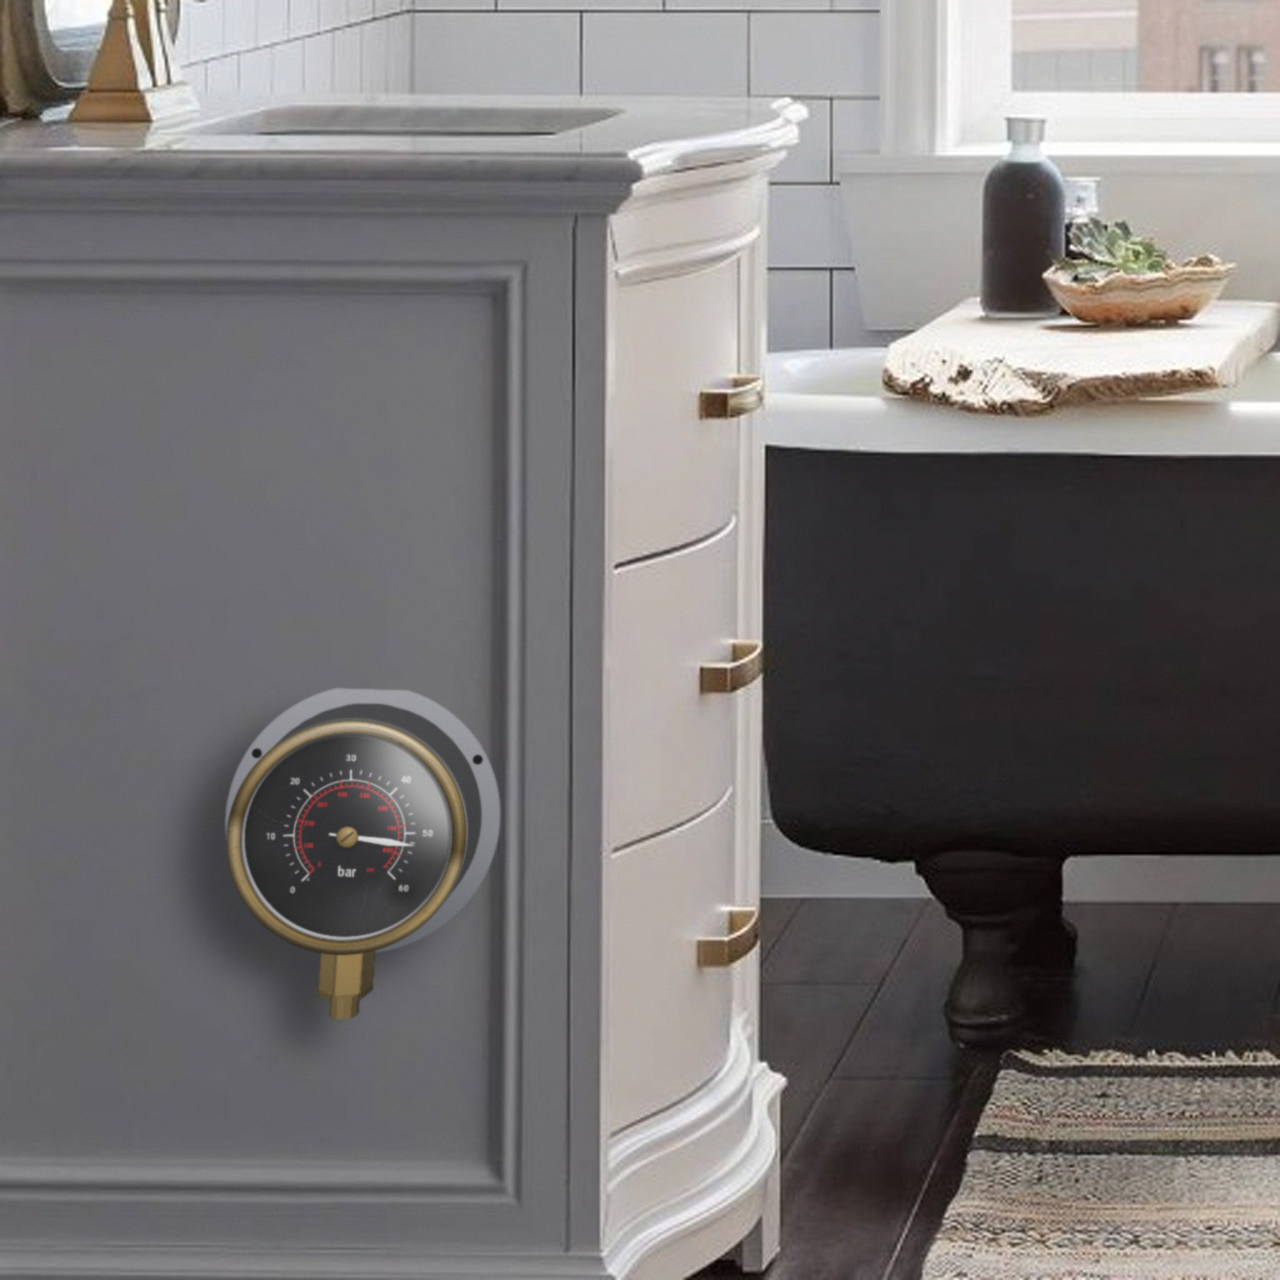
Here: 52 bar
